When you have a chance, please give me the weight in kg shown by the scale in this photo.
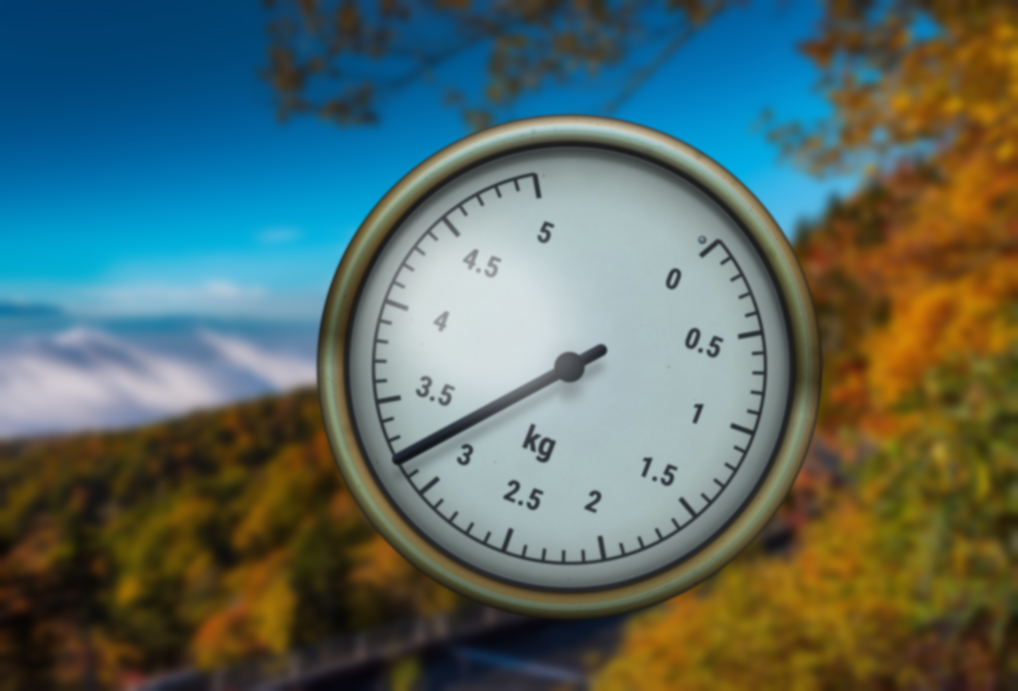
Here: 3.2 kg
